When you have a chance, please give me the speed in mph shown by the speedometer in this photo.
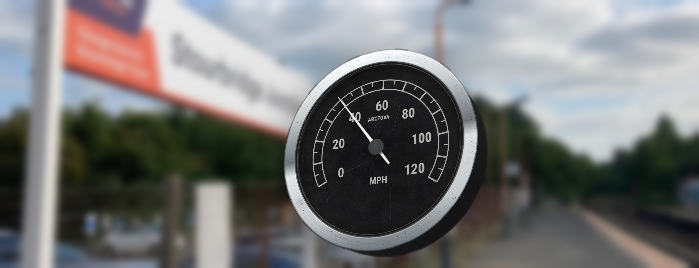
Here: 40 mph
